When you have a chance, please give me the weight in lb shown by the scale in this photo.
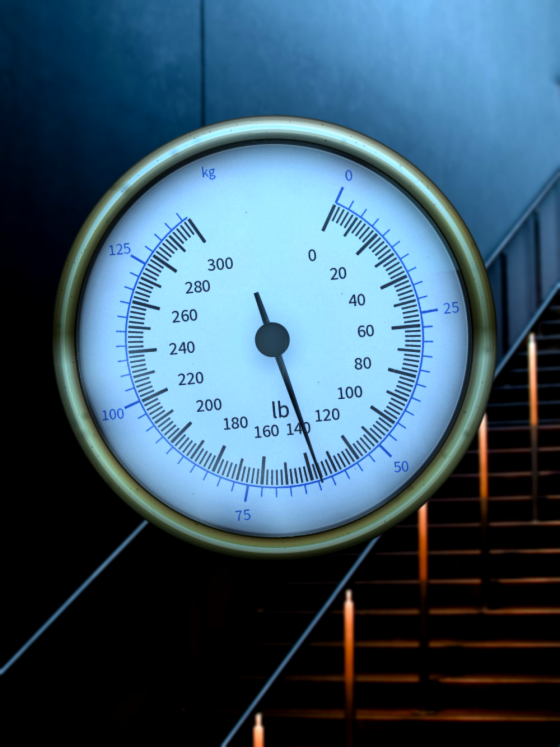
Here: 136 lb
